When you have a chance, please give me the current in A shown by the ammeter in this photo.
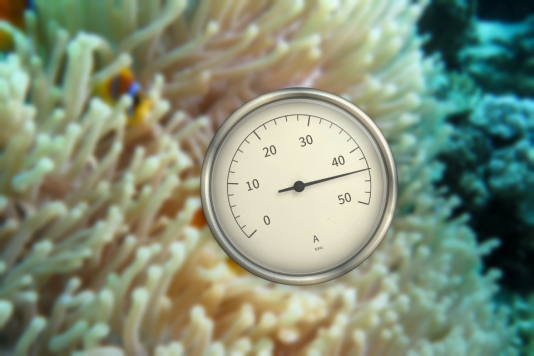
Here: 44 A
